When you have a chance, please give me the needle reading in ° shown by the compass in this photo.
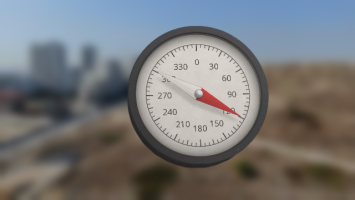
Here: 120 °
